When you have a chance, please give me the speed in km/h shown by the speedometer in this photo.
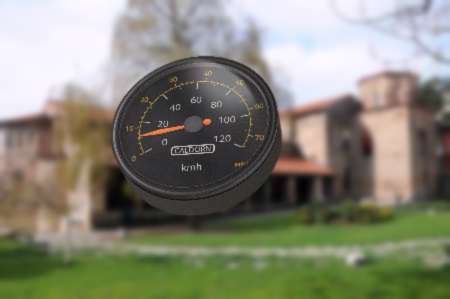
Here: 10 km/h
